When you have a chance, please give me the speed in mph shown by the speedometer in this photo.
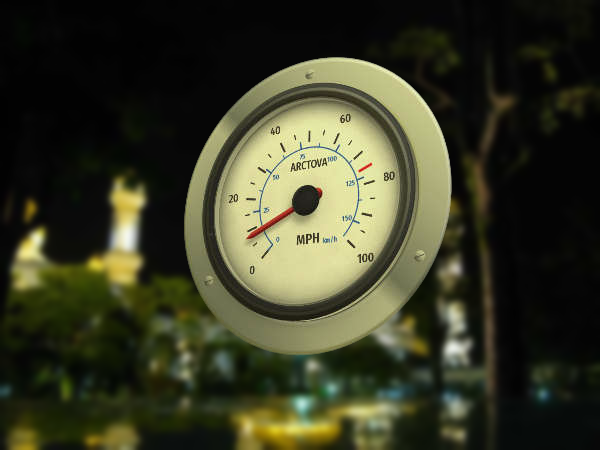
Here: 7.5 mph
